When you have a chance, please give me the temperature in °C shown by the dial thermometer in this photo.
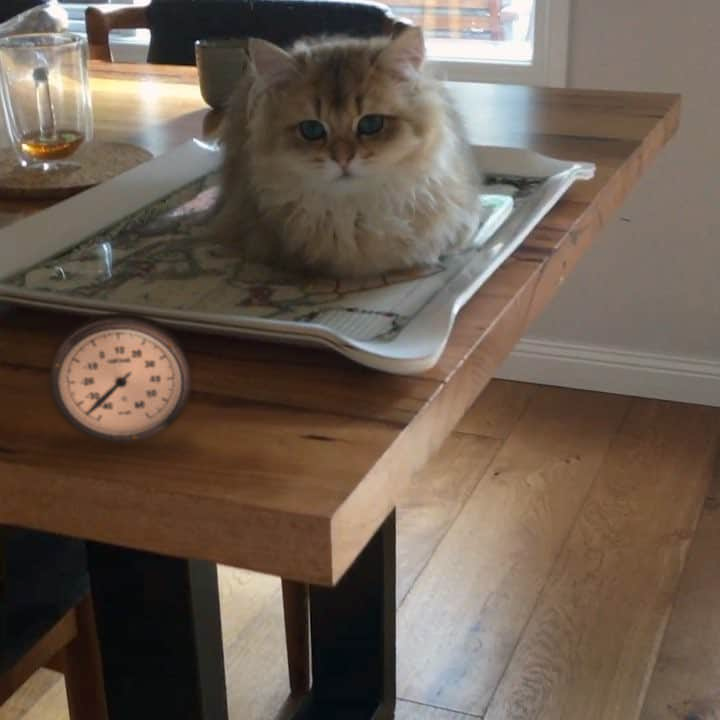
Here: -35 °C
